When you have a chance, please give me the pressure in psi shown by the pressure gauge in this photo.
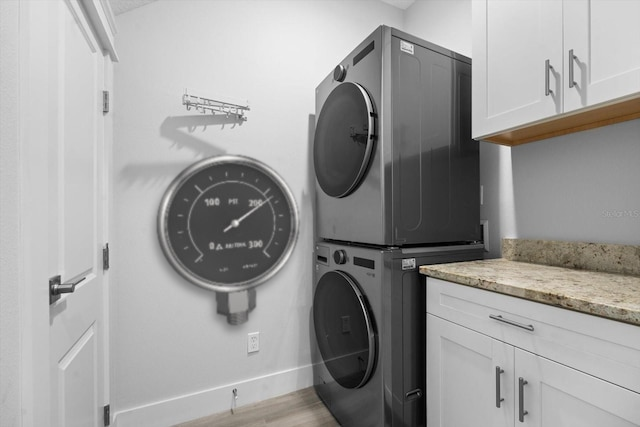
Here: 210 psi
